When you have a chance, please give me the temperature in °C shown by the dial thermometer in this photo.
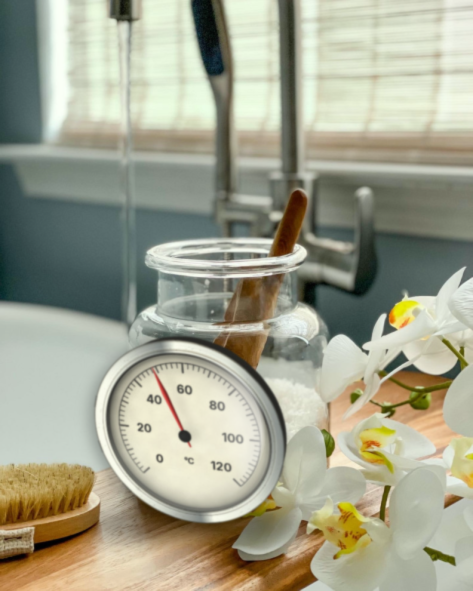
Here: 50 °C
